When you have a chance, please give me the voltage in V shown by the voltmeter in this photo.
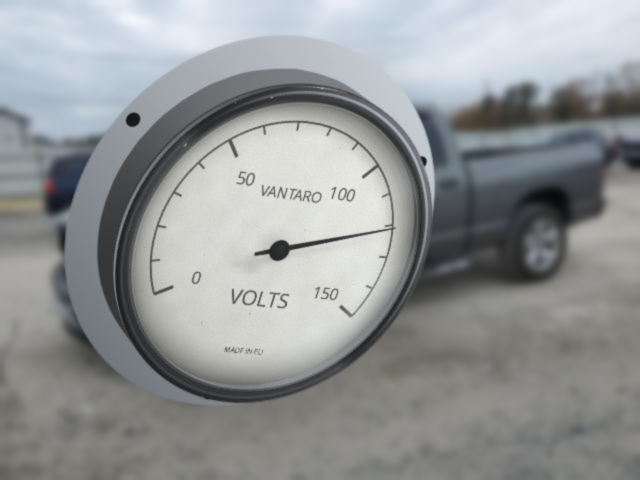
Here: 120 V
